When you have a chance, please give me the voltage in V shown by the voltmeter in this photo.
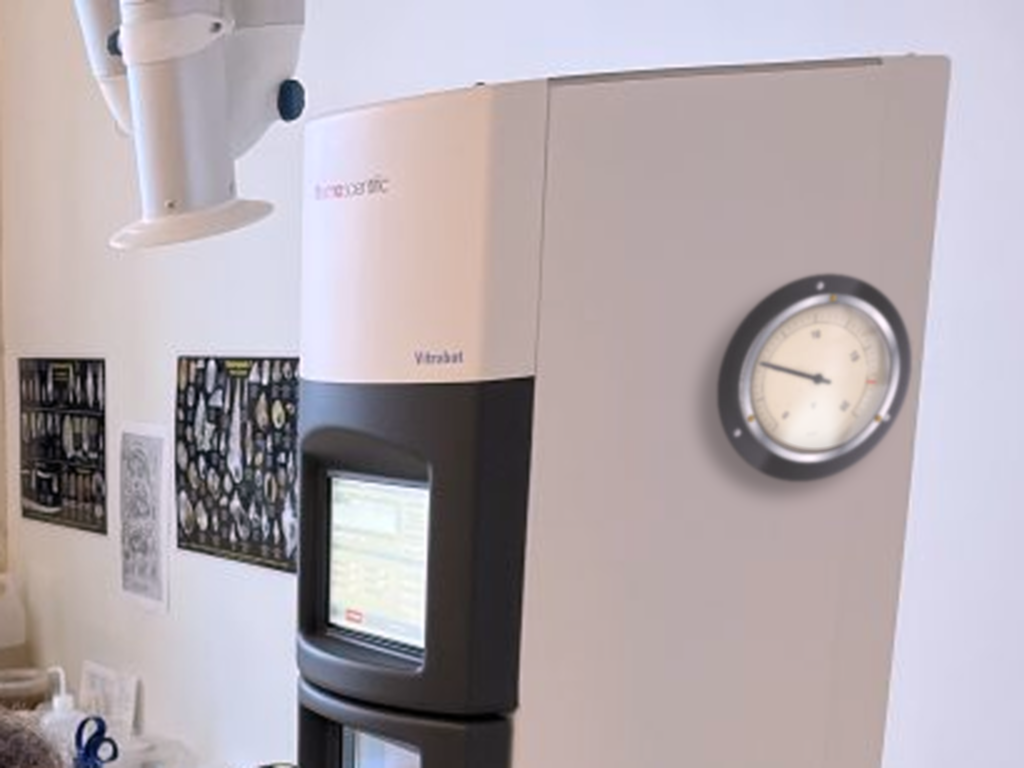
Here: 5 V
